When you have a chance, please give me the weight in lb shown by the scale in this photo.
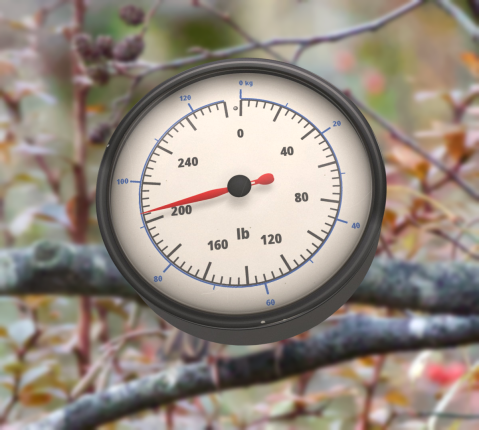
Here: 204 lb
